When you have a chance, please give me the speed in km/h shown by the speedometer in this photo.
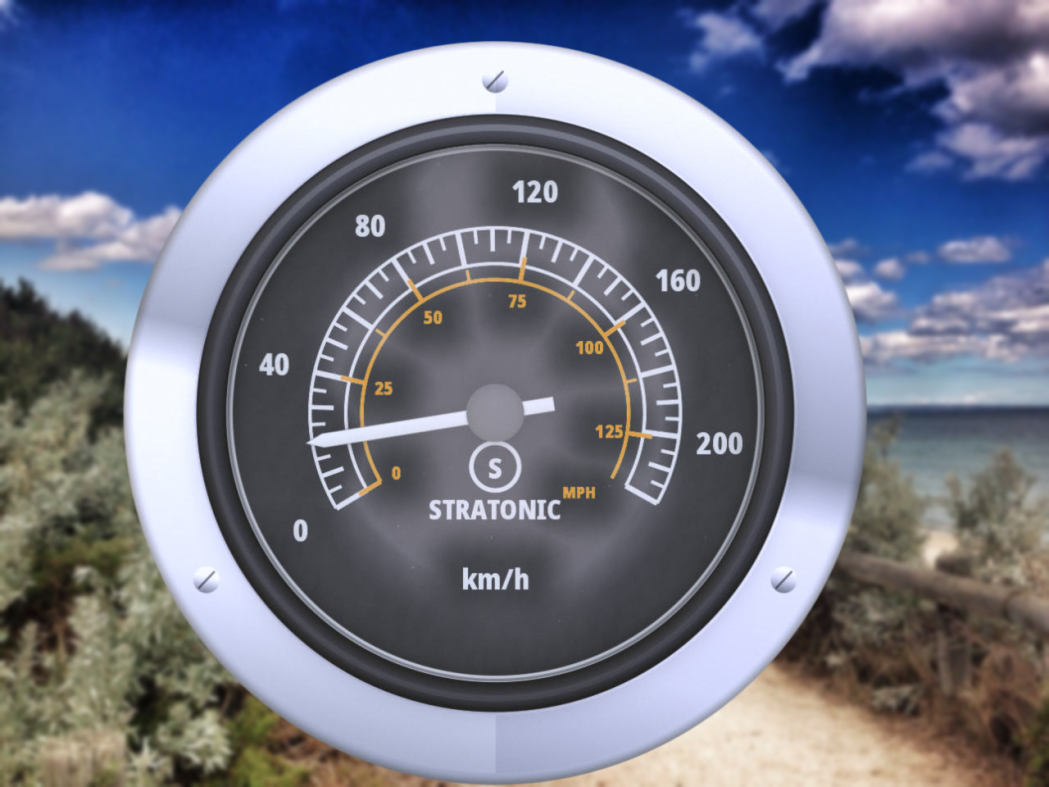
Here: 20 km/h
